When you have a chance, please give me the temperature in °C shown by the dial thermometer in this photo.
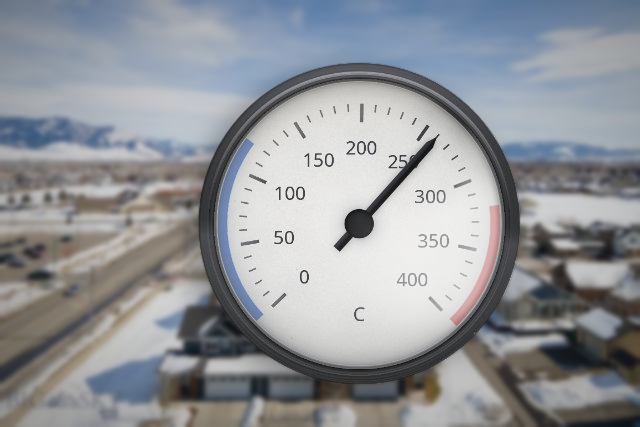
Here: 260 °C
